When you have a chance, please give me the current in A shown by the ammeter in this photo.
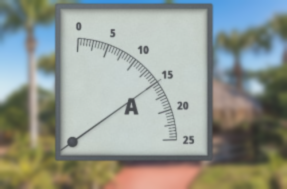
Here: 15 A
